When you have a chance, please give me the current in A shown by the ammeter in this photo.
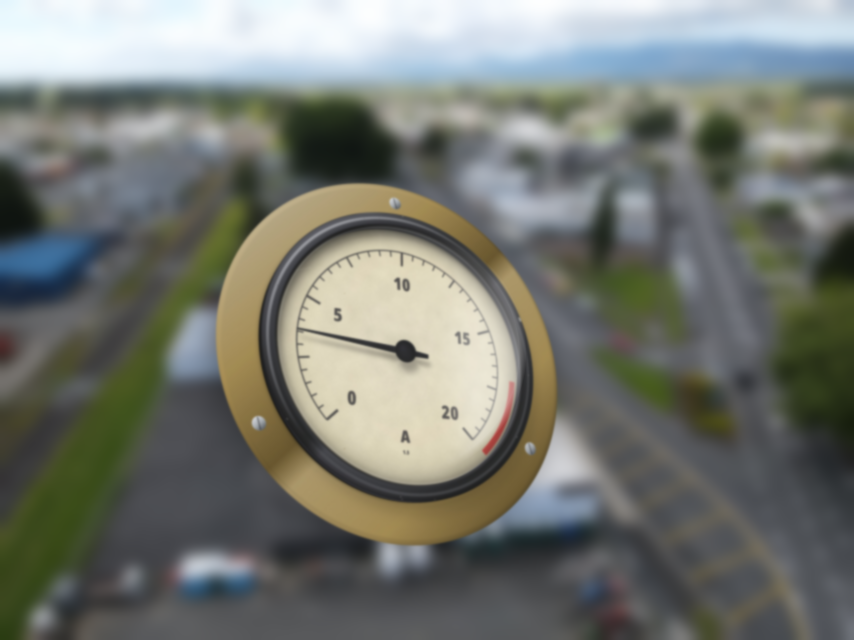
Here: 3.5 A
